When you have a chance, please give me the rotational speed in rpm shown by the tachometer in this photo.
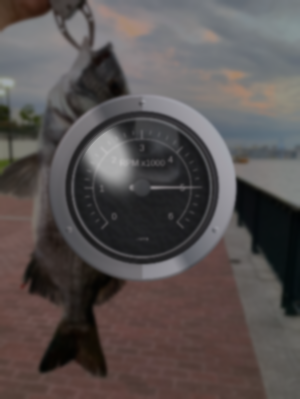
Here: 5000 rpm
